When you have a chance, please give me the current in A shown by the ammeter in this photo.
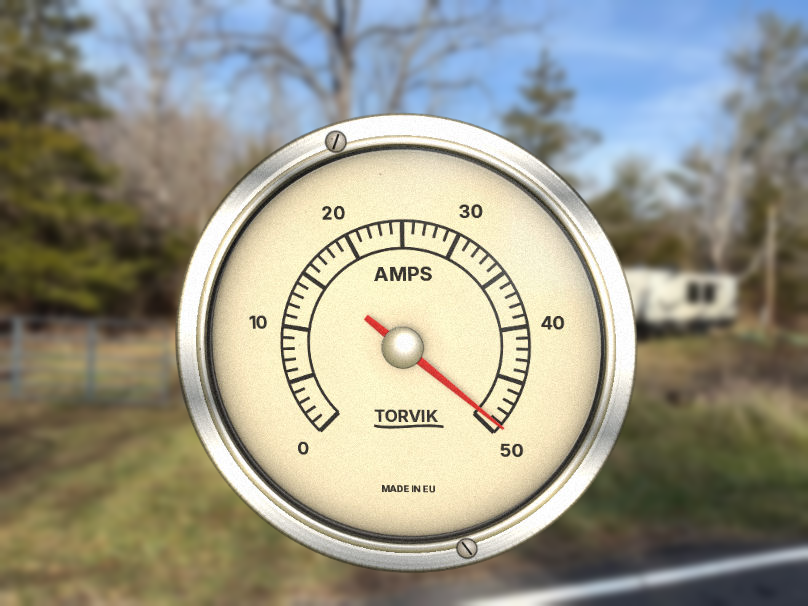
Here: 49 A
